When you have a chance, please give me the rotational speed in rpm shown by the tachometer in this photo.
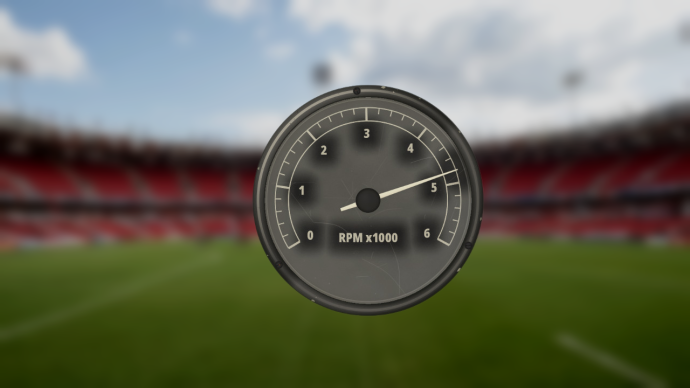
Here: 4800 rpm
